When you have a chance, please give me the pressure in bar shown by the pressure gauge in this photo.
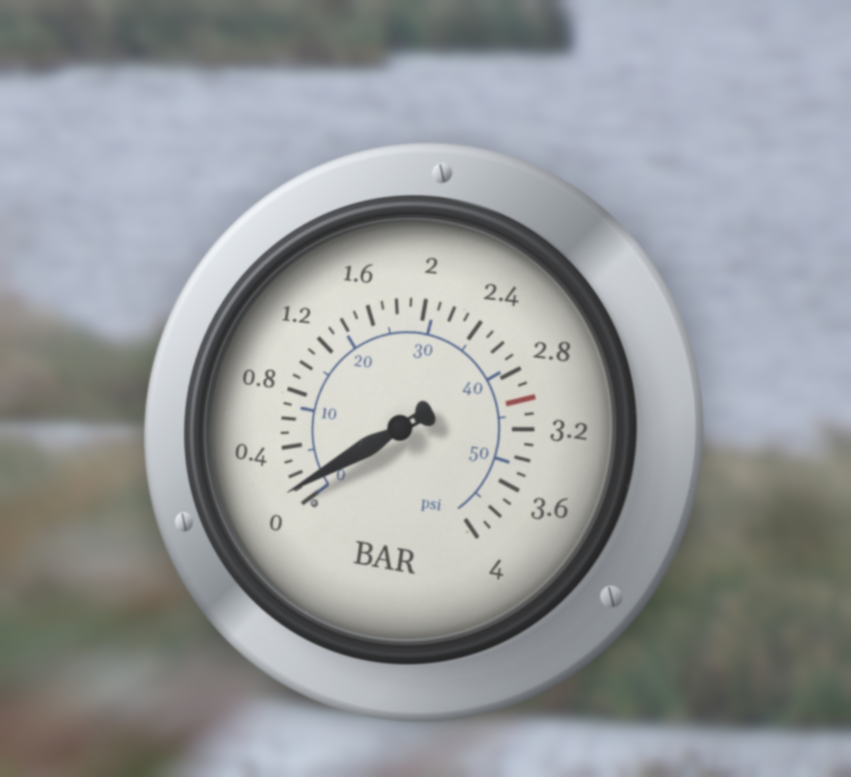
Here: 0.1 bar
